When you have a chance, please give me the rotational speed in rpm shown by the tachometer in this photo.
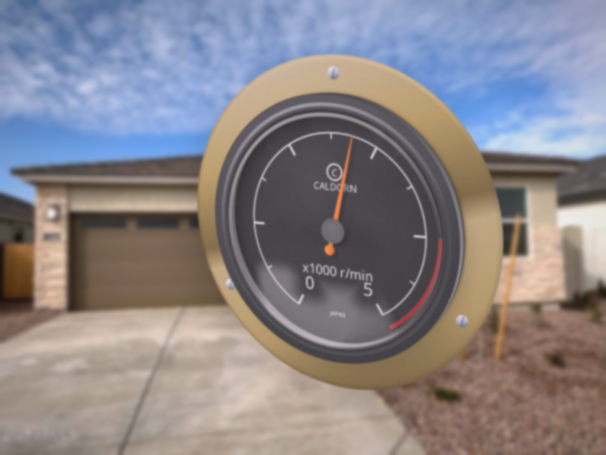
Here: 2750 rpm
